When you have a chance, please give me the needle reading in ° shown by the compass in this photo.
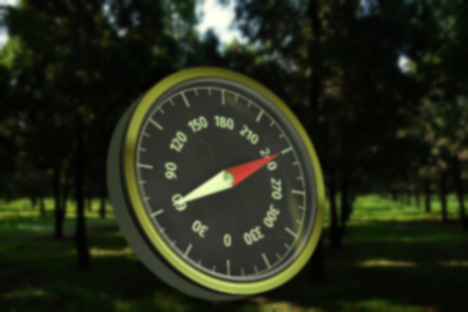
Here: 240 °
